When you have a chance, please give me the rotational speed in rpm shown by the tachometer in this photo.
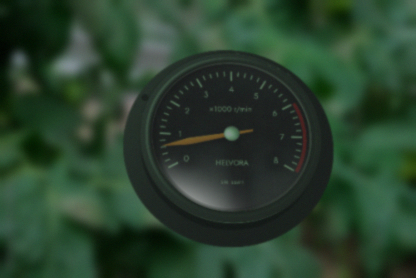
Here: 600 rpm
